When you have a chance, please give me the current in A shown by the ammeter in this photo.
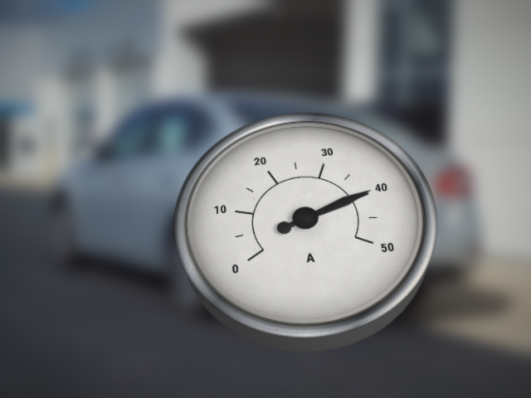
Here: 40 A
